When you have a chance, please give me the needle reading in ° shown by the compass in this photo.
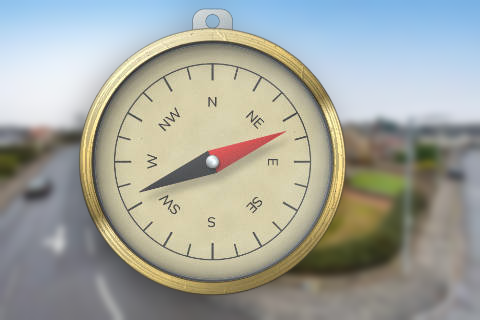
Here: 67.5 °
